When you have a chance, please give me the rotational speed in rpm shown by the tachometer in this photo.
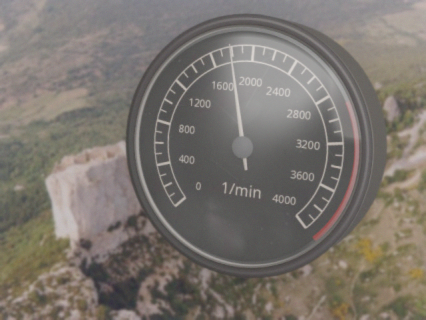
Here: 1800 rpm
